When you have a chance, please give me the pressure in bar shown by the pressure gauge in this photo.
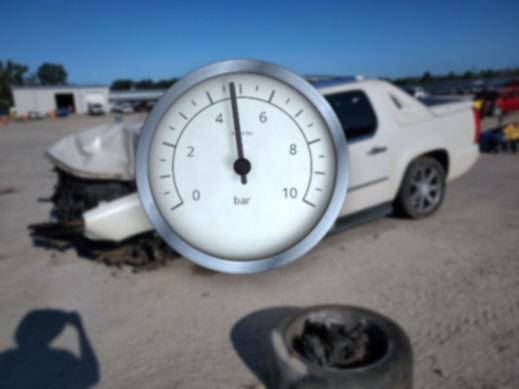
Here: 4.75 bar
